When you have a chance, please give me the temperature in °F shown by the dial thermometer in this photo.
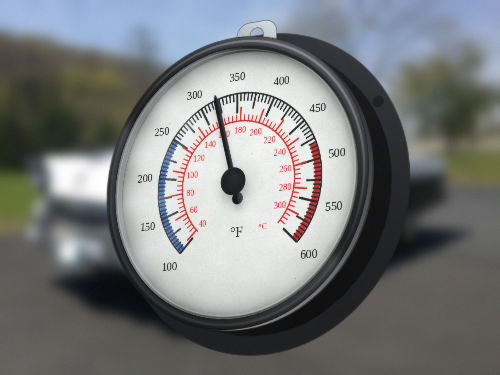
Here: 325 °F
